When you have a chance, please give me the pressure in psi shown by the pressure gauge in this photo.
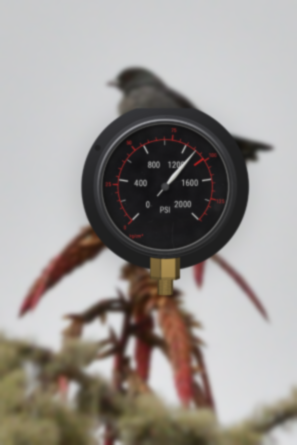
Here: 1300 psi
